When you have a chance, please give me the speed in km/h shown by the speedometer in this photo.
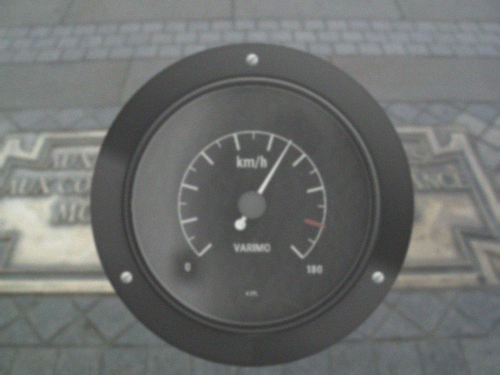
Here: 110 km/h
